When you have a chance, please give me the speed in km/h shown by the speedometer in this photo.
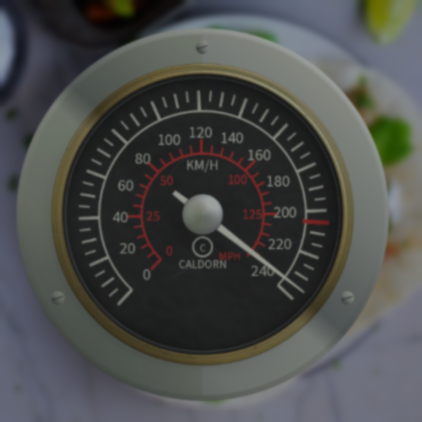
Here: 235 km/h
